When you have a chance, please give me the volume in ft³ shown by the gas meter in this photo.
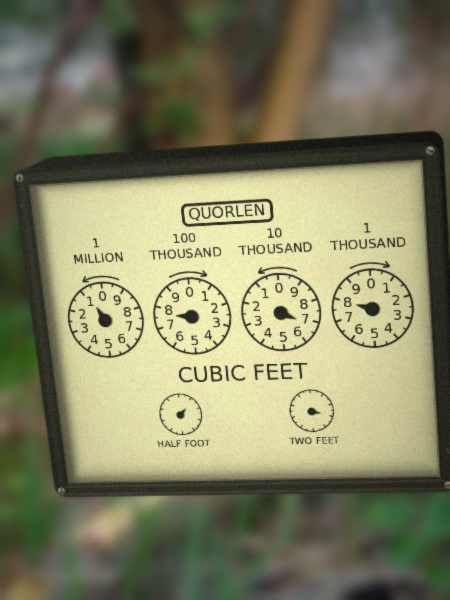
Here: 76800 ft³
